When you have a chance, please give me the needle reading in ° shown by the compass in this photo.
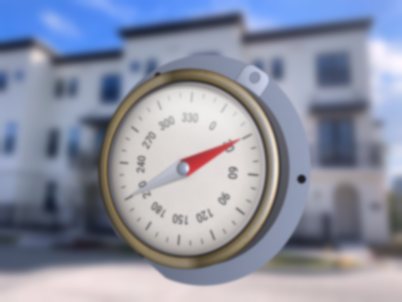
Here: 30 °
